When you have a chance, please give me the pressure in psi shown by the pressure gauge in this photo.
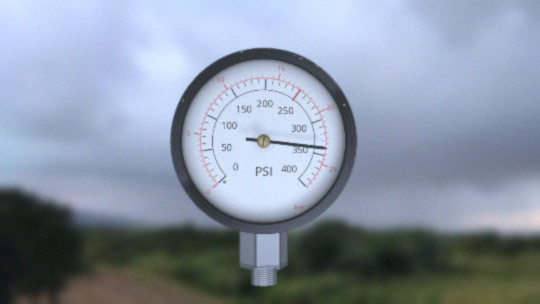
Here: 340 psi
